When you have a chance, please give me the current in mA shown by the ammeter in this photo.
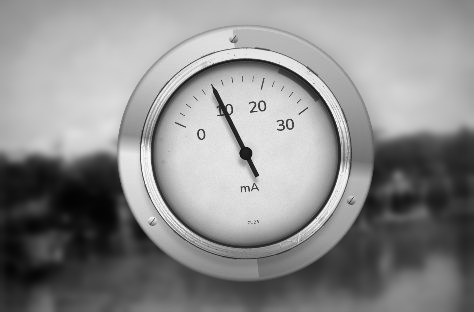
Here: 10 mA
